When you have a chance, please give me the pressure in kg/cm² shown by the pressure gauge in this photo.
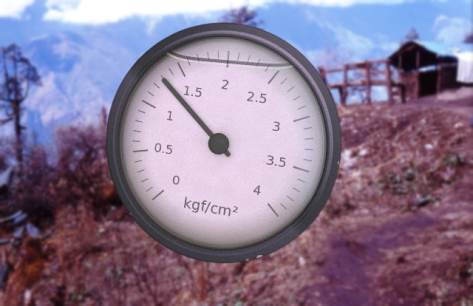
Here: 1.3 kg/cm²
